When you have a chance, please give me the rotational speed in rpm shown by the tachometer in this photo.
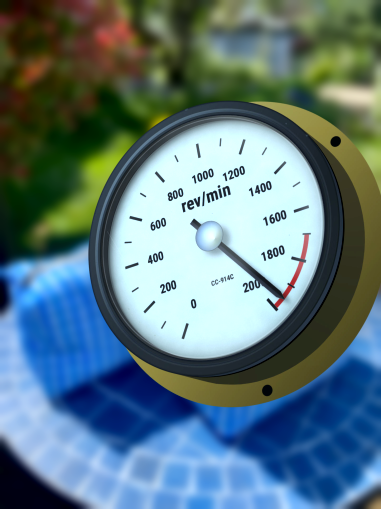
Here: 1950 rpm
